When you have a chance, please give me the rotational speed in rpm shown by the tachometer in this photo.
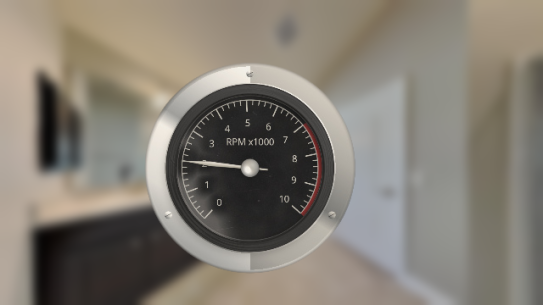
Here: 2000 rpm
